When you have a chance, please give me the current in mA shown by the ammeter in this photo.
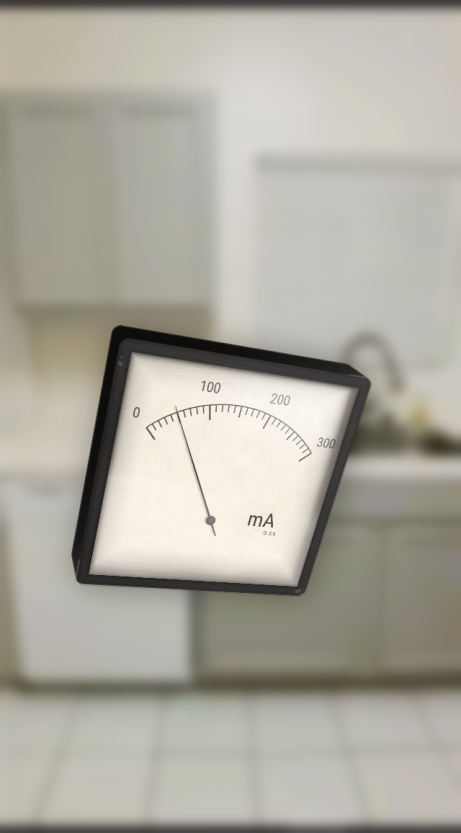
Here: 50 mA
